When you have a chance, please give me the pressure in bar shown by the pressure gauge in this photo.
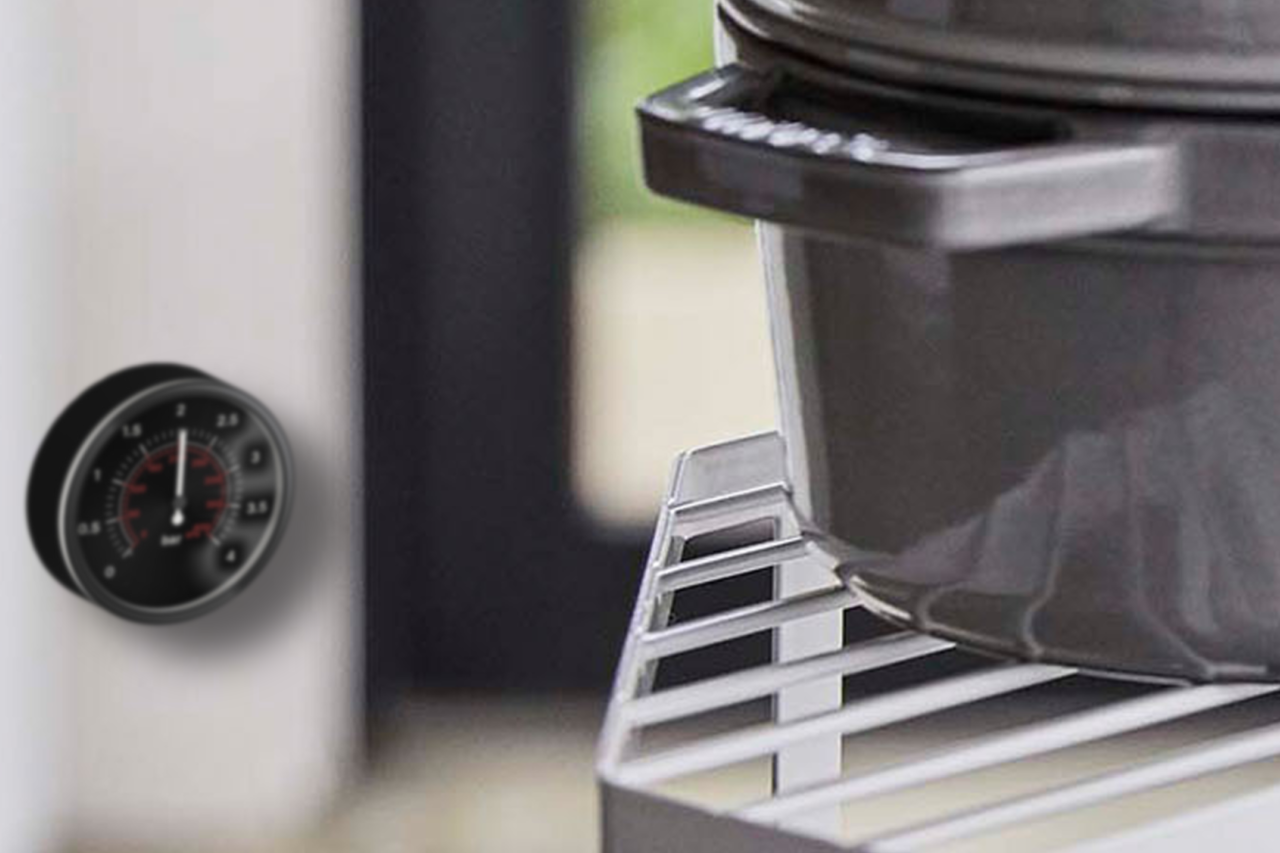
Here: 2 bar
